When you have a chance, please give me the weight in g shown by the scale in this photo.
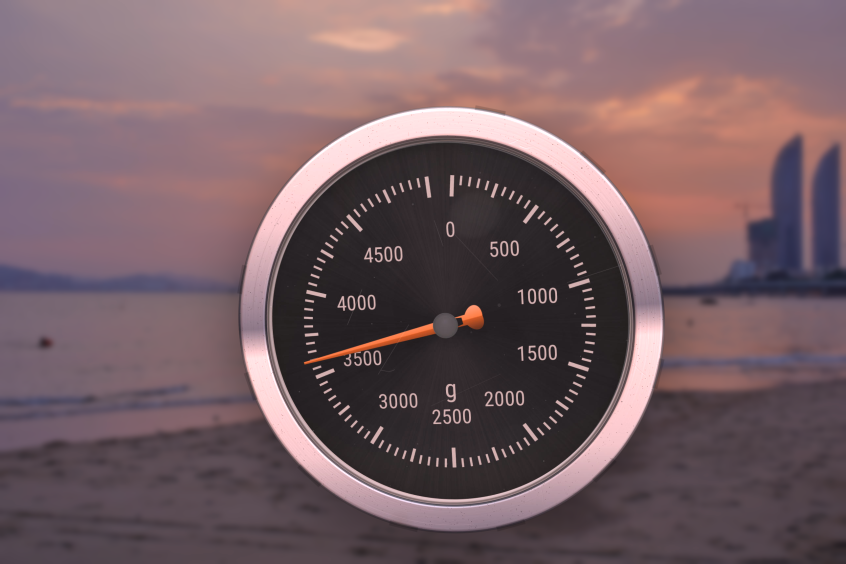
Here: 3600 g
